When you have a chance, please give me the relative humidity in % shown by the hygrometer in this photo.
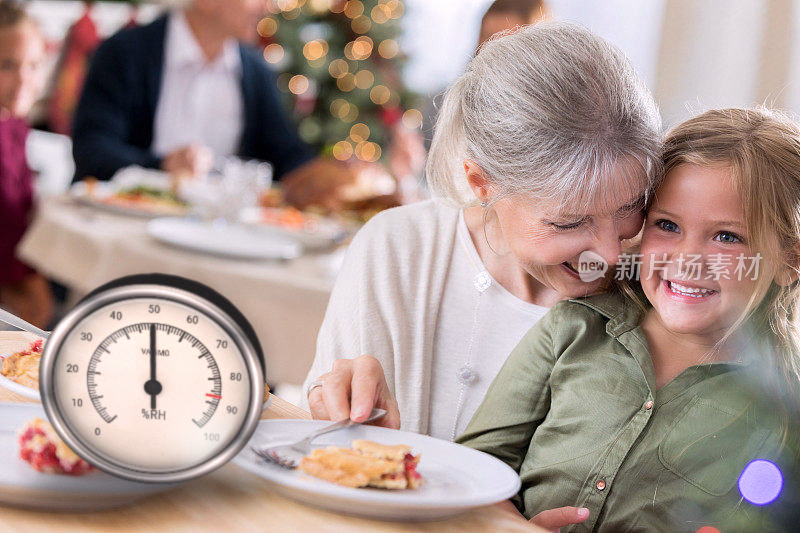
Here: 50 %
